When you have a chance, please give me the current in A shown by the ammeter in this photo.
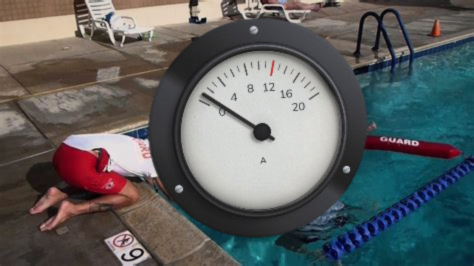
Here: 1 A
